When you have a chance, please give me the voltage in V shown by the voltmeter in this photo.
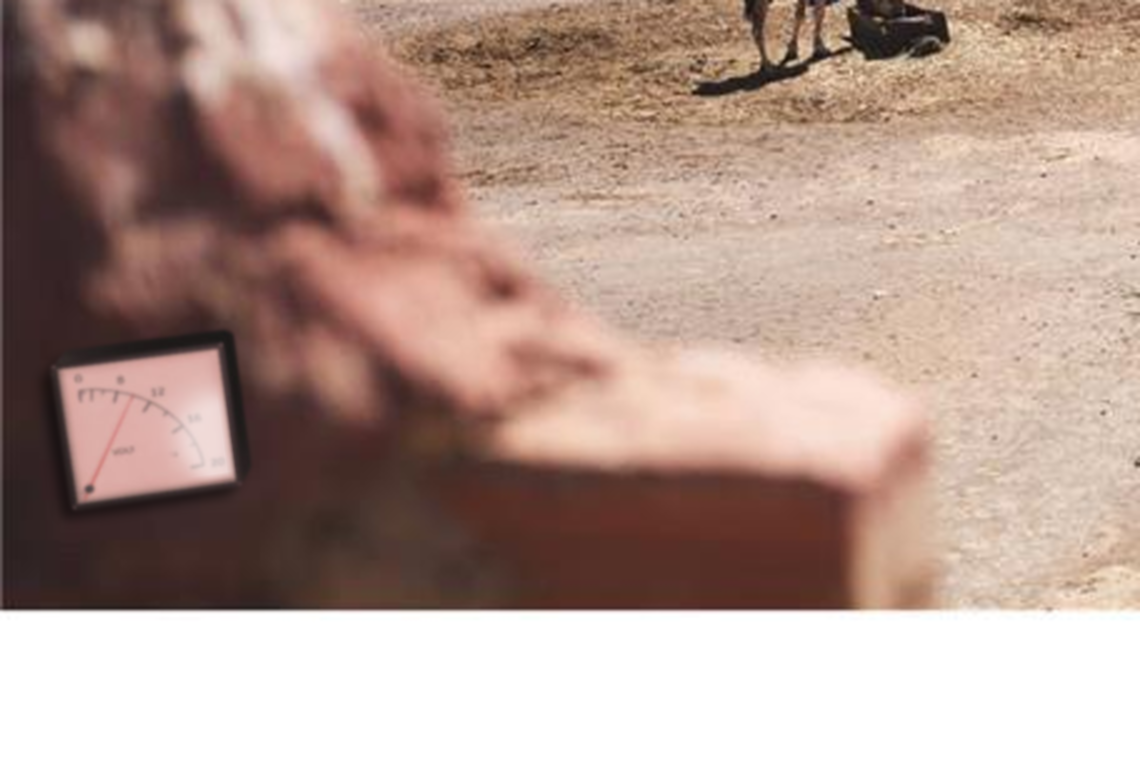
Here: 10 V
